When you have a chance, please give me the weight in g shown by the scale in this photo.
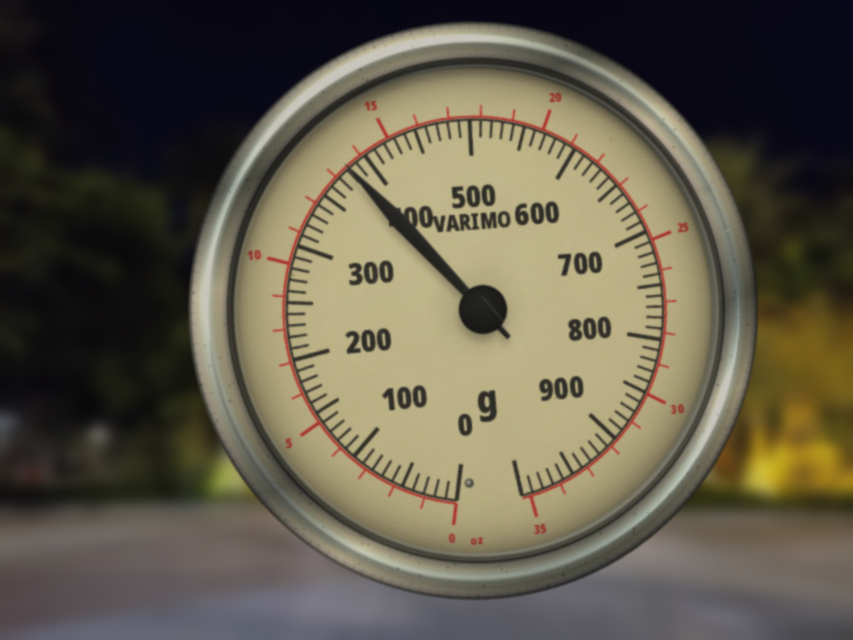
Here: 380 g
